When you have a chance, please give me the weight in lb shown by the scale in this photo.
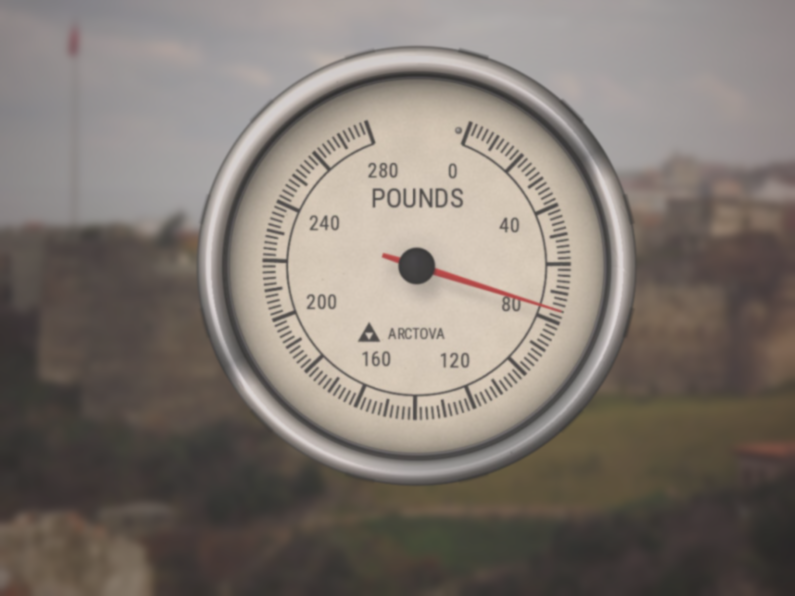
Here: 76 lb
